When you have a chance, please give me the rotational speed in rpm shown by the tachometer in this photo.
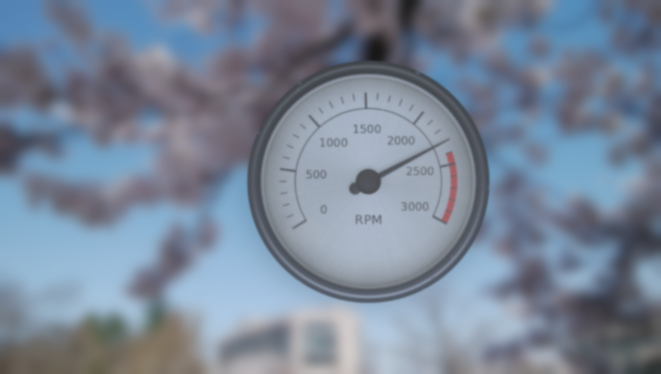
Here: 2300 rpm
